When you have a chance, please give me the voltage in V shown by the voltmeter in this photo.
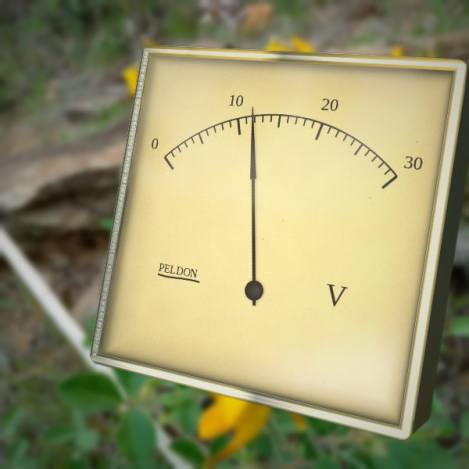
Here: 12 V
